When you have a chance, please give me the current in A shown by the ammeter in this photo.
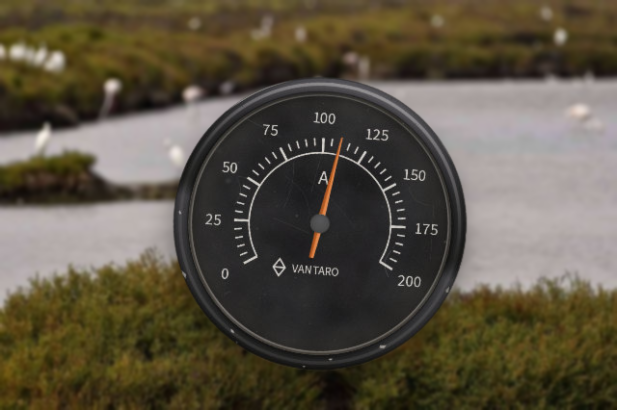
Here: 110 A
